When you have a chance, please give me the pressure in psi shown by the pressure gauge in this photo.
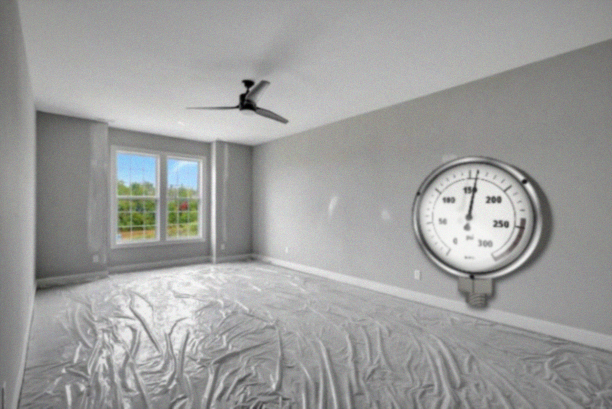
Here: 160 psi
